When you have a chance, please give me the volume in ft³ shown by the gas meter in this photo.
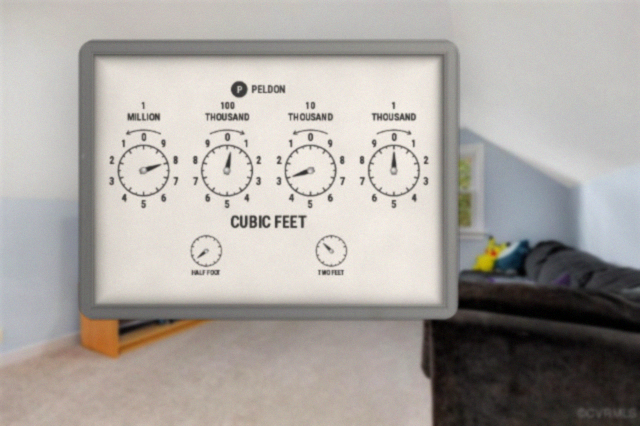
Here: 803000 ft³
